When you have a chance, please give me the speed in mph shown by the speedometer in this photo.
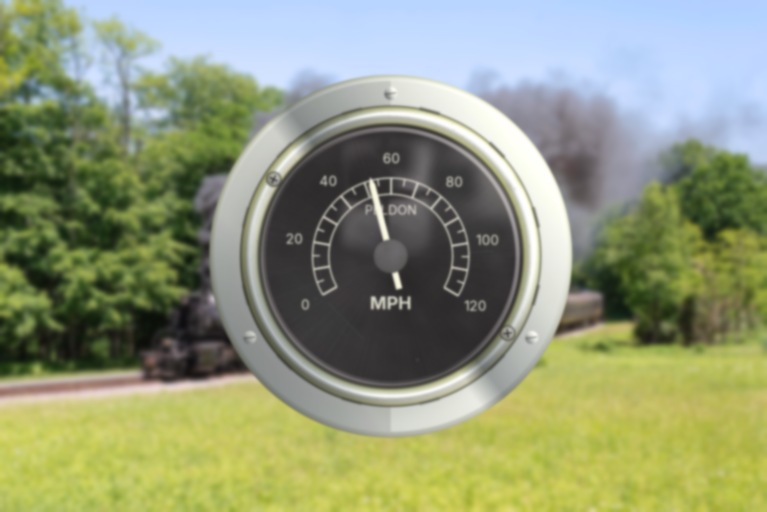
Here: 52.5 mph
